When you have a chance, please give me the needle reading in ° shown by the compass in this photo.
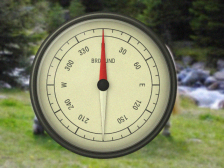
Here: 0 °
